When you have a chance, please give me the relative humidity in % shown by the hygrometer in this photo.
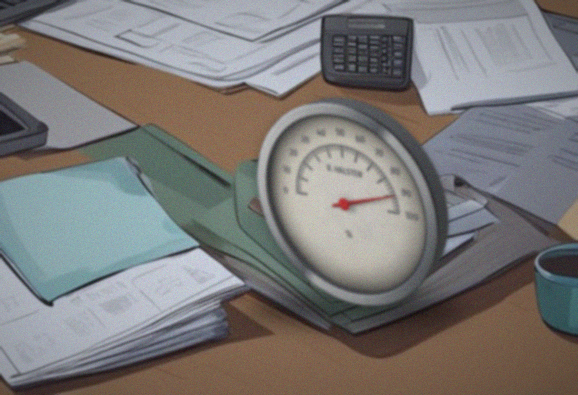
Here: 90 %
